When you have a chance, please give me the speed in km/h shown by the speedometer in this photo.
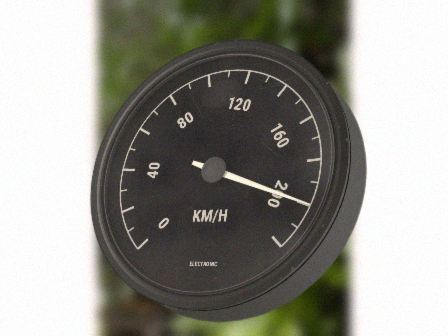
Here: 200 km/h
